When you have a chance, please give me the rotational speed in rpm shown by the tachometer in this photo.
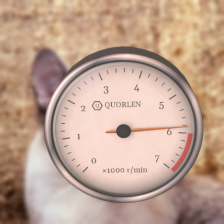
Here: 5800 rpm
